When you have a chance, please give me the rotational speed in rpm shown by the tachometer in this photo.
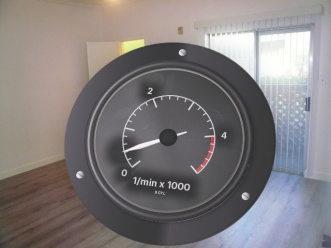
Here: 400 rpm
